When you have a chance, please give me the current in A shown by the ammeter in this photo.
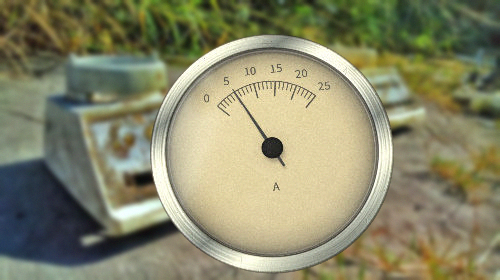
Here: 5 A
